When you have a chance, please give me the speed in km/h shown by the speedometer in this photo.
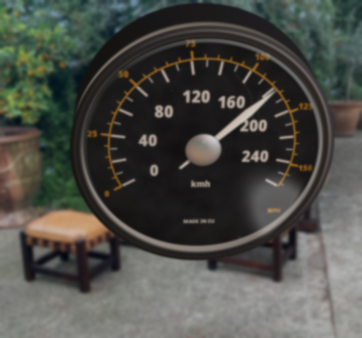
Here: 180 km/h
